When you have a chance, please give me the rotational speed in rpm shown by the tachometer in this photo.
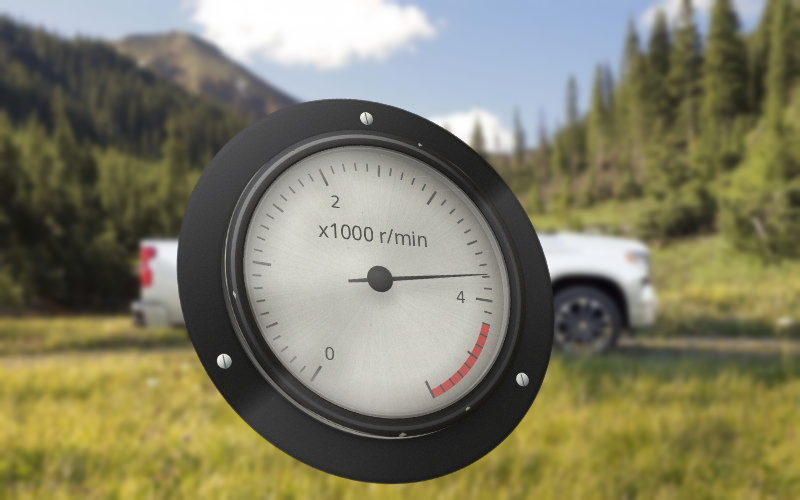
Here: 3800 rpm
